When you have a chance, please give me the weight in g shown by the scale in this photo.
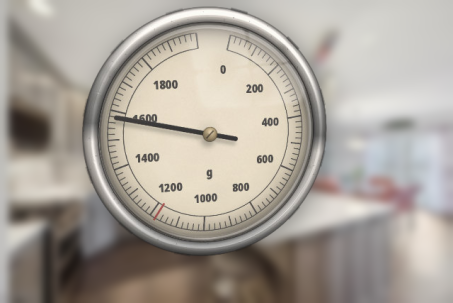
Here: 1580 g
